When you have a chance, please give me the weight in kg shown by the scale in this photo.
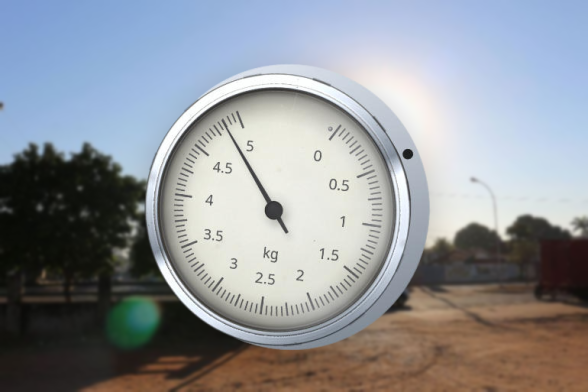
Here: 4.85 kg
